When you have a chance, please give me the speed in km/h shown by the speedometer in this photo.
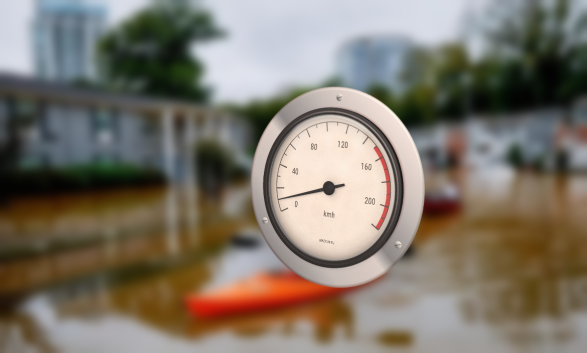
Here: 10 km/h
